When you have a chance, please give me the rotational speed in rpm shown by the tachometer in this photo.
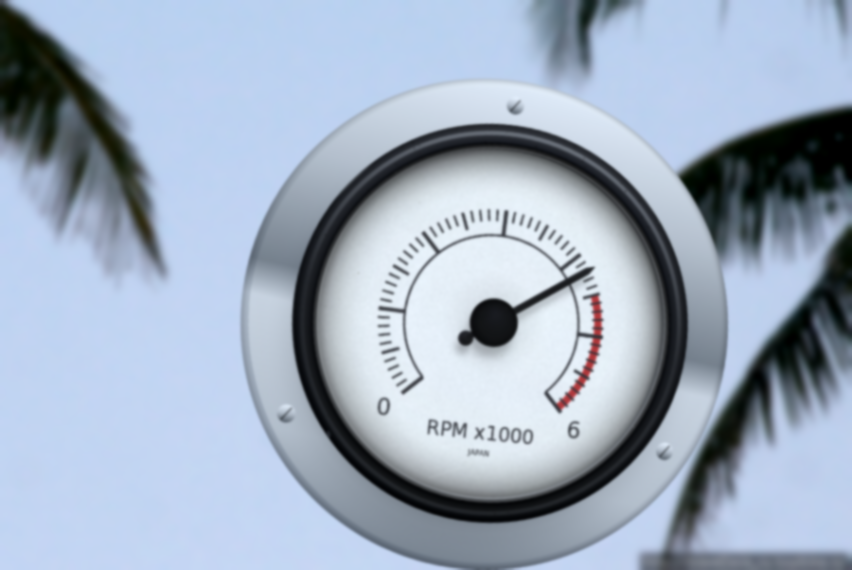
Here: 4200 rpm
